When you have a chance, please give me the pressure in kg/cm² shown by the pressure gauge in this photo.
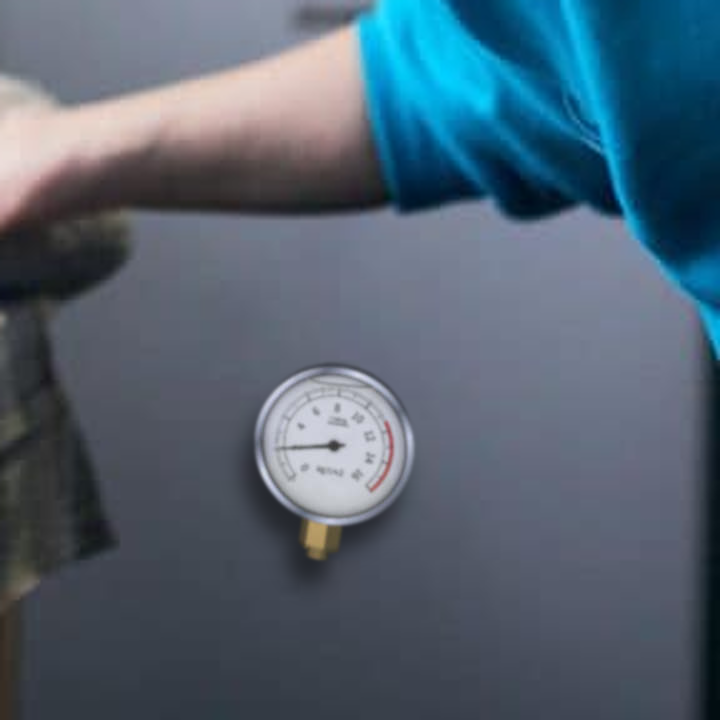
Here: 2 kg/cm²
